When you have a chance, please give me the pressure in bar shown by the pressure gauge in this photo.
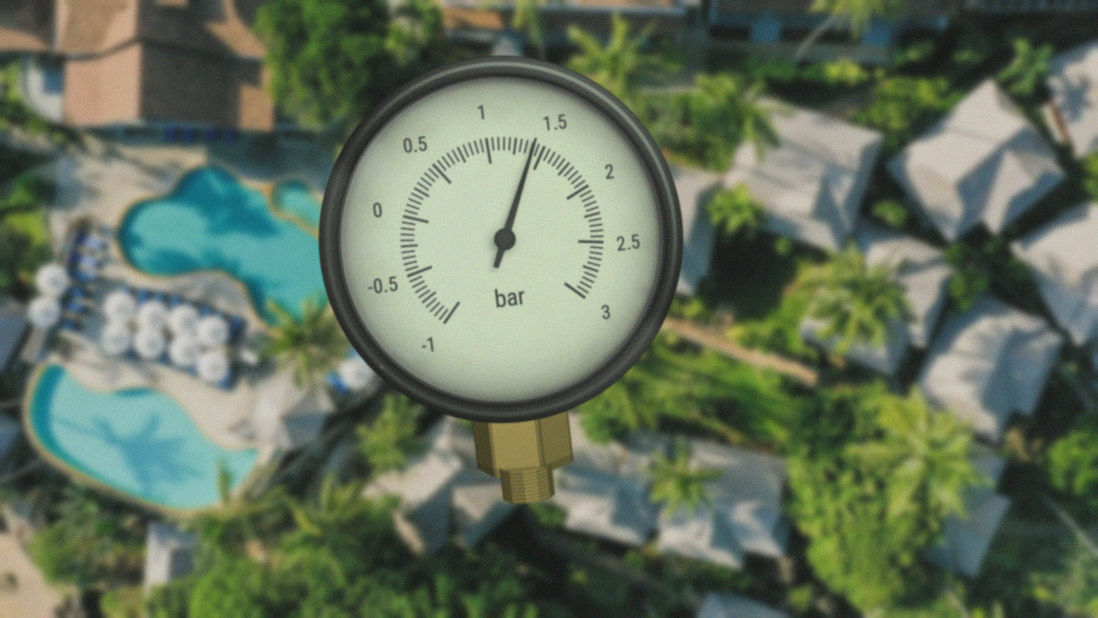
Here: 1.4 bar
